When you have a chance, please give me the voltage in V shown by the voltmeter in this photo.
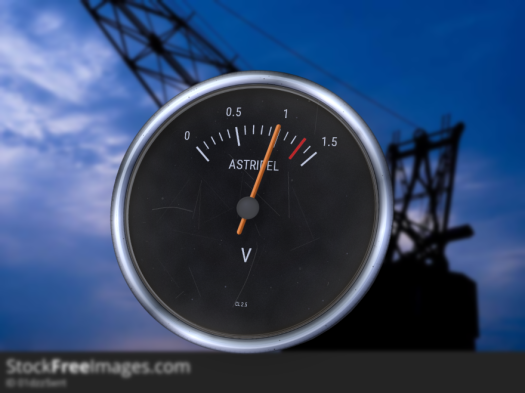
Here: 1 V
